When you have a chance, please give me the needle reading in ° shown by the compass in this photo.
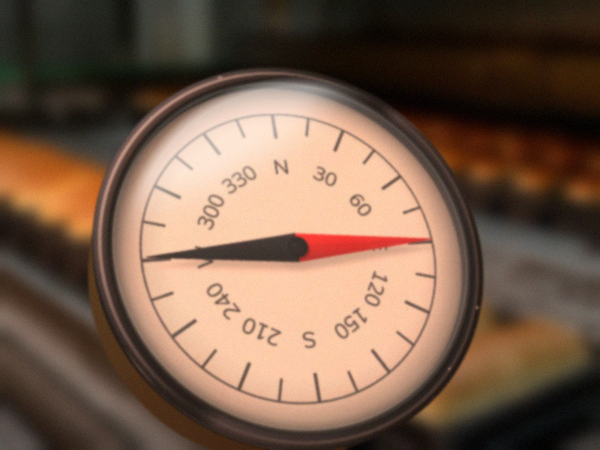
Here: 90 °
